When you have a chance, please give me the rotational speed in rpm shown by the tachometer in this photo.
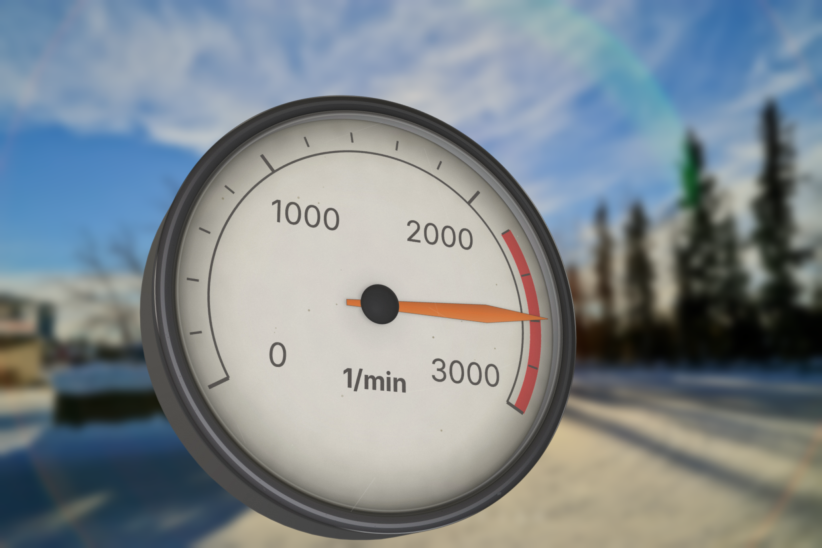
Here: 2600 rpm
